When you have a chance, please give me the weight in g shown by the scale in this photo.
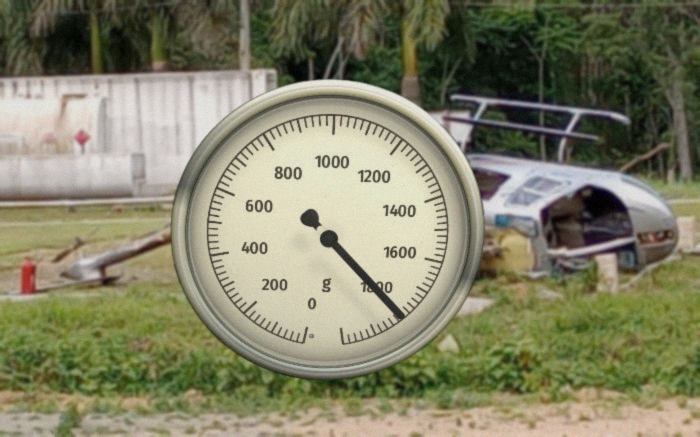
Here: 1800 g
